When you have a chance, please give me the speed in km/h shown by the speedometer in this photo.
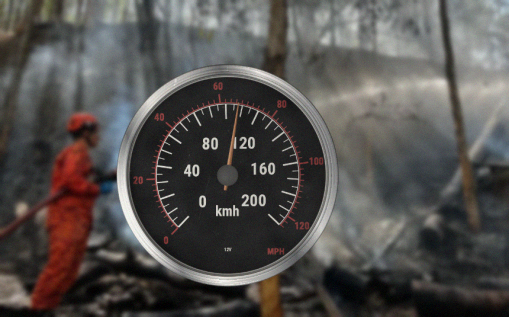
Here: 107.5 km/h
